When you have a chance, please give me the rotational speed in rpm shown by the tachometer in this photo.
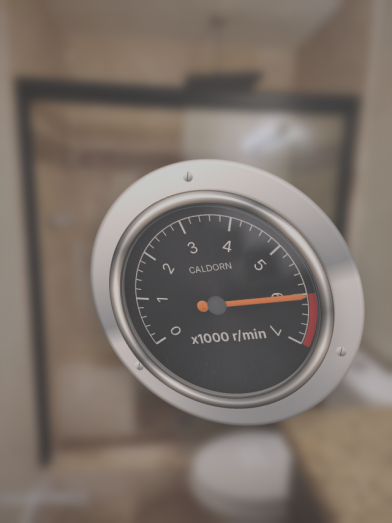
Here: 6000 rpm
